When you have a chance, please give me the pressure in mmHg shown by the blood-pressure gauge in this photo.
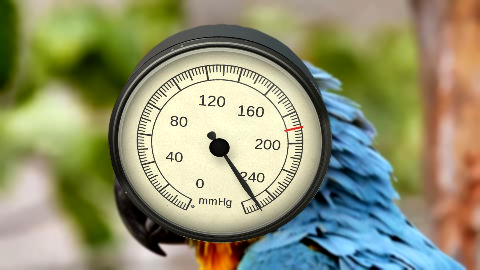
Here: 250 mmHg
